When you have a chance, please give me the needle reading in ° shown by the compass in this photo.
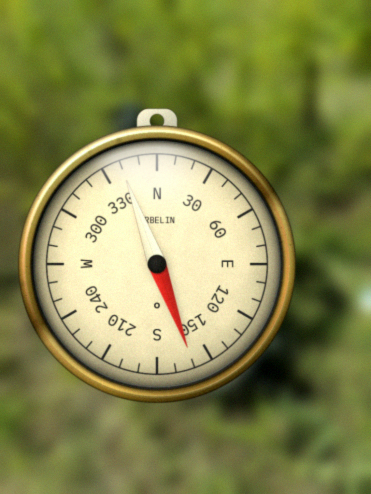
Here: 160 °
